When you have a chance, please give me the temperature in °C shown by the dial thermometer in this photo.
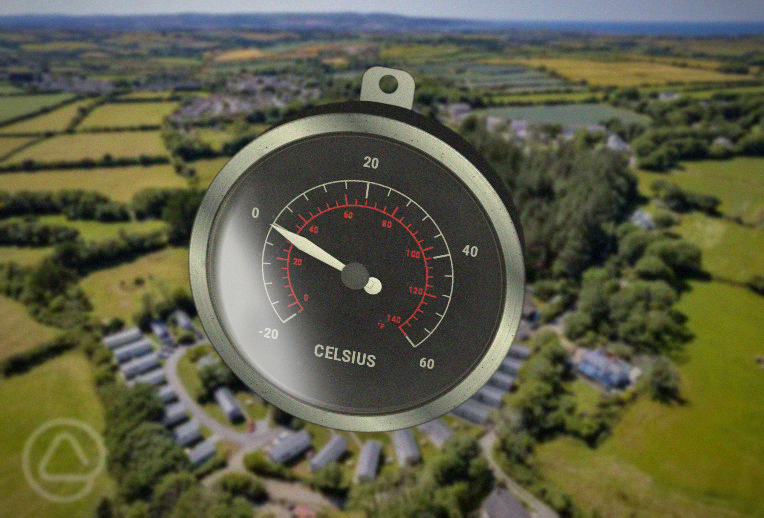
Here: 0 °C
